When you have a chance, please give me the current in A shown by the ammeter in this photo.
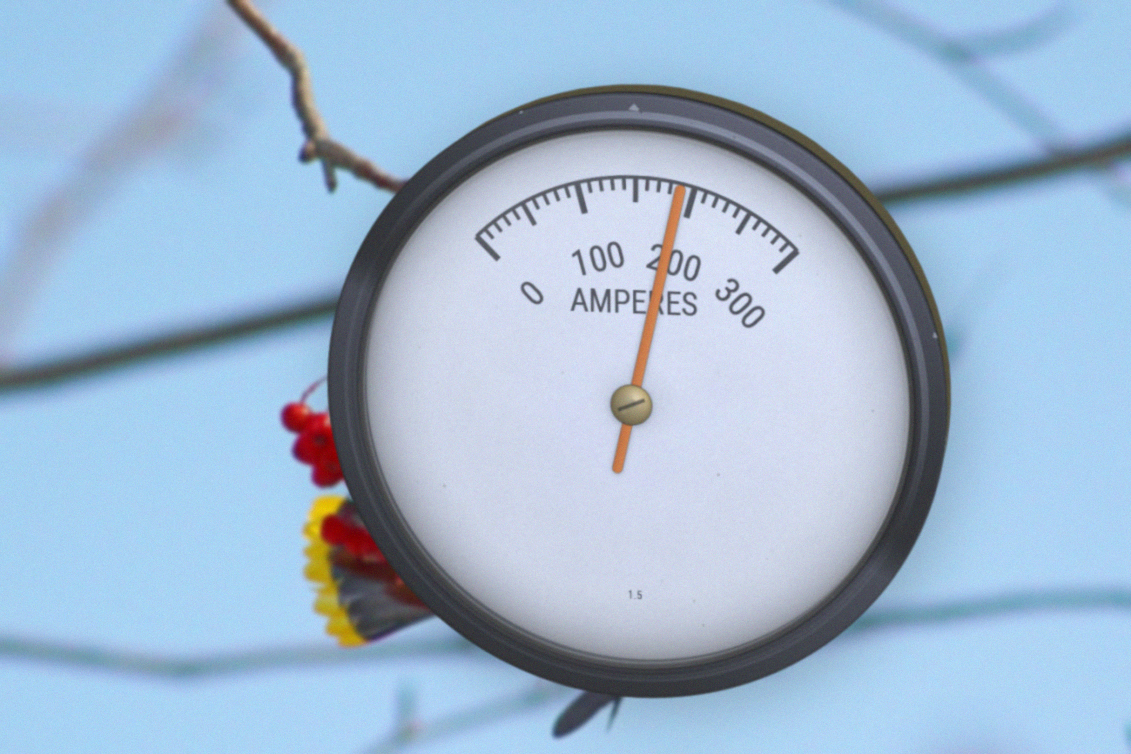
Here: 190 A
